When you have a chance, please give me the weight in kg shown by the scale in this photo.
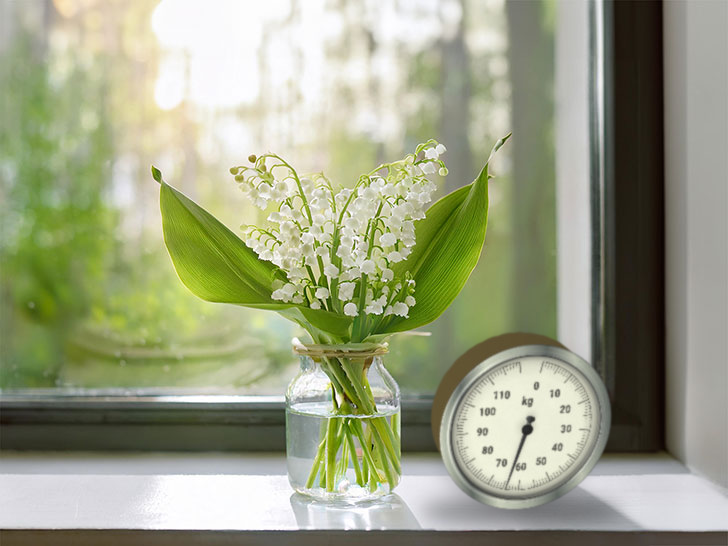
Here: 65 kg
